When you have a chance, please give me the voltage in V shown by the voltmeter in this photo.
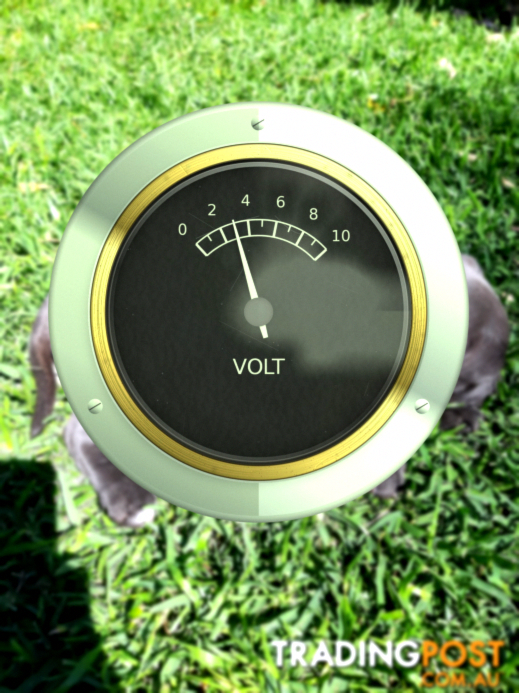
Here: 3 V
